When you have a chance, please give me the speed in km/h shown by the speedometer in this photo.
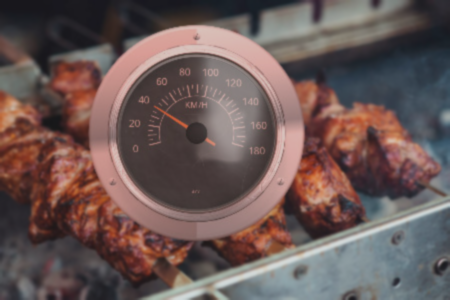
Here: 40 km/h
